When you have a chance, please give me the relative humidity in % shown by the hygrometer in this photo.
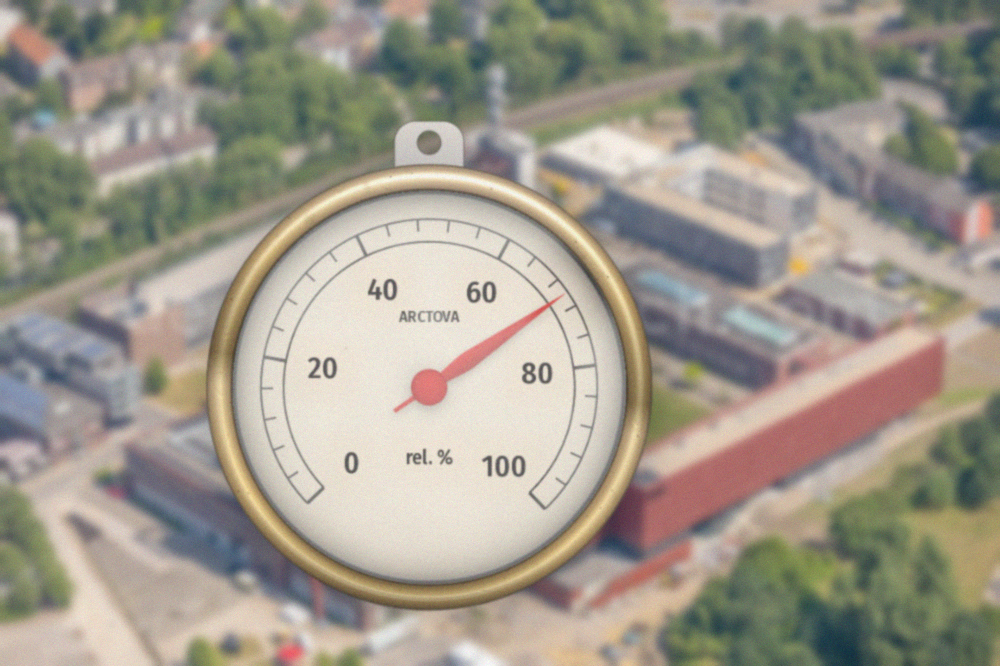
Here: 70 %
